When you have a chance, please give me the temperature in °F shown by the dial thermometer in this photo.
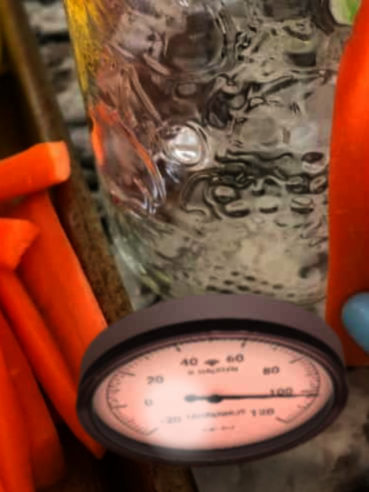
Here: 100 °F
